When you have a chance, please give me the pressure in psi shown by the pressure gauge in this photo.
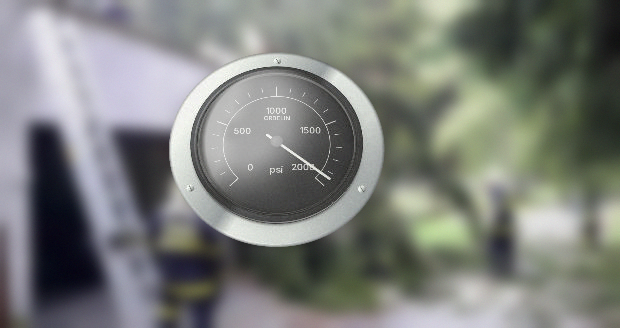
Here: 1950 psi
